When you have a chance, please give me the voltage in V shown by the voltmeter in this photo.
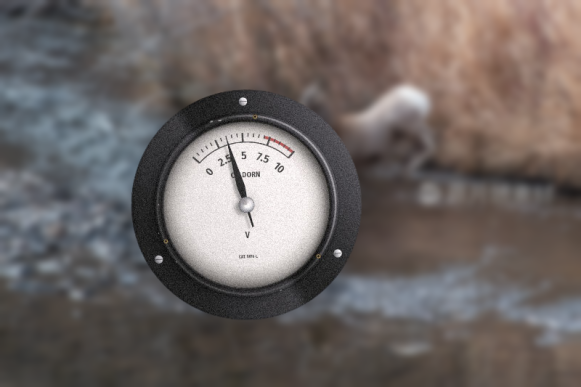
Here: 3.5 V
